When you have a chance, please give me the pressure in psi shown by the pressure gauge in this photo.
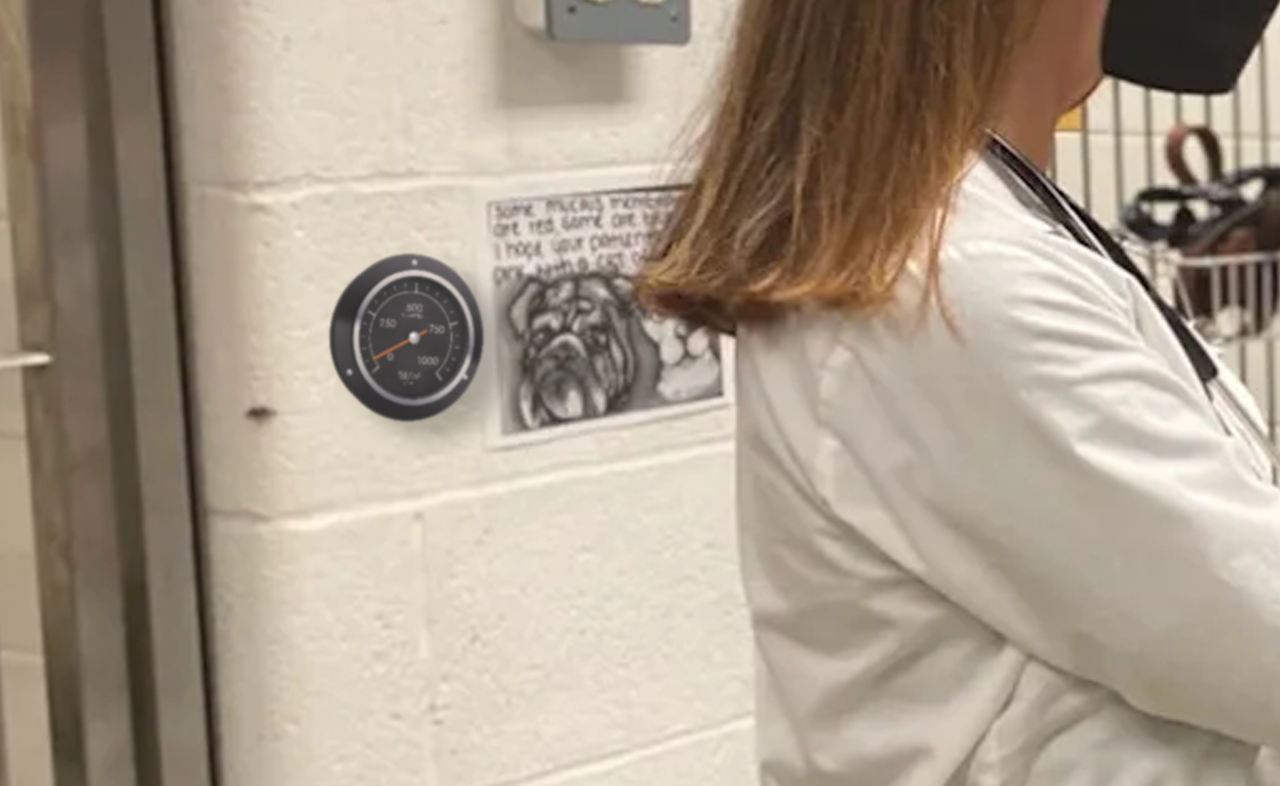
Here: 50 psi
